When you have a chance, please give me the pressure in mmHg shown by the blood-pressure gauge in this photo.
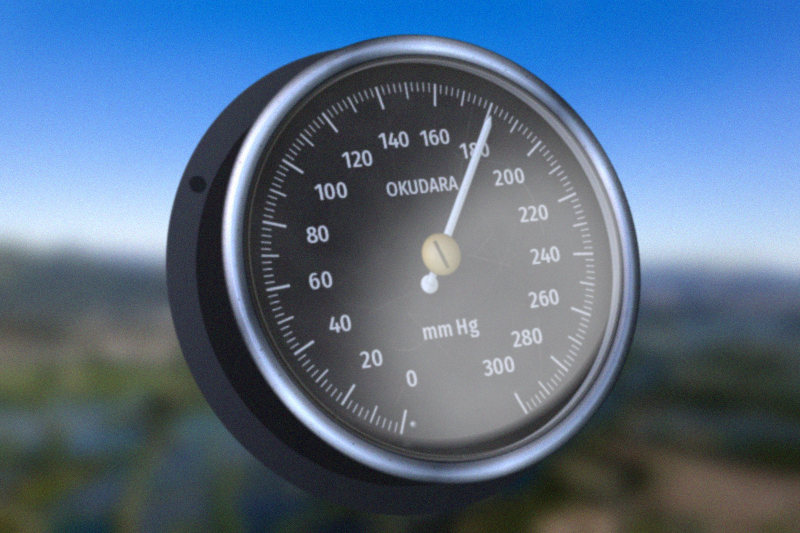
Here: 180 mmHg
